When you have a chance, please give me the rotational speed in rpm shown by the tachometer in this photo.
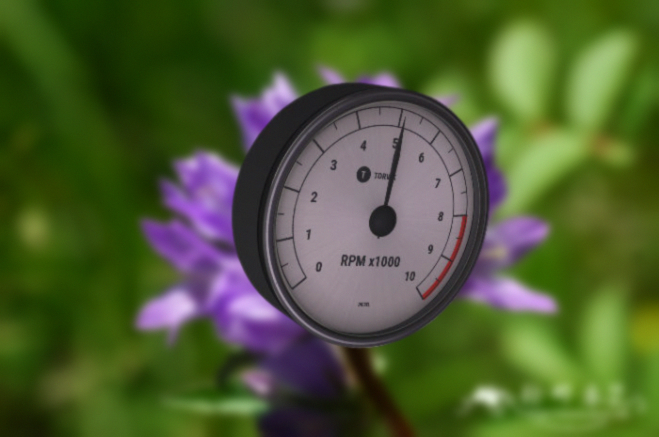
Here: 5000 rpm
